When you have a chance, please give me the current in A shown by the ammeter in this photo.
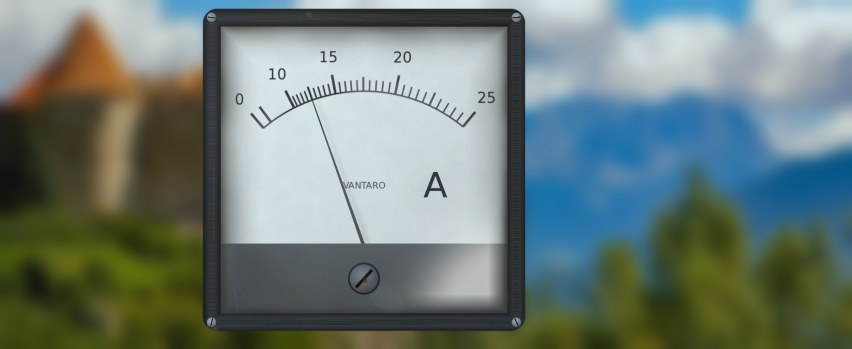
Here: 12.5 A
